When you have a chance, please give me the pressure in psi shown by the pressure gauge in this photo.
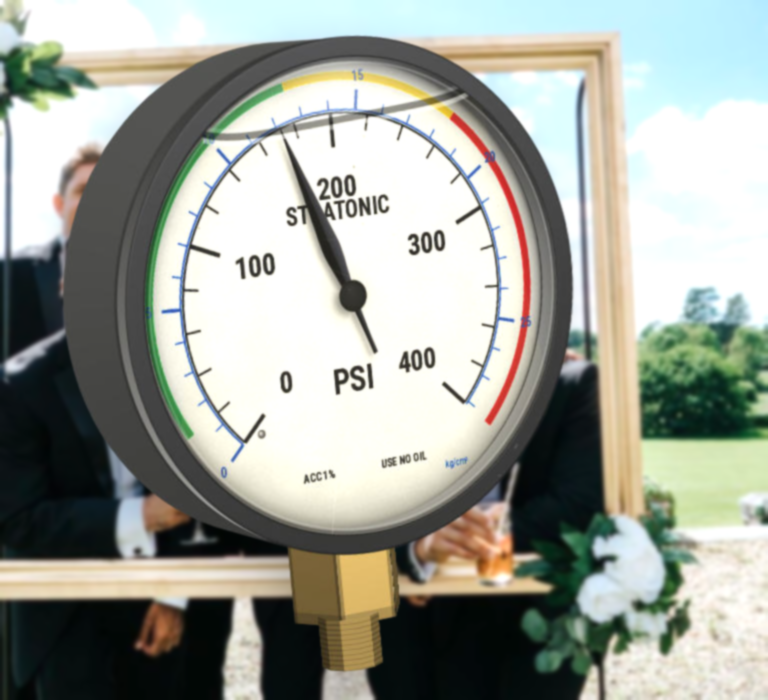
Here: 170 psi
